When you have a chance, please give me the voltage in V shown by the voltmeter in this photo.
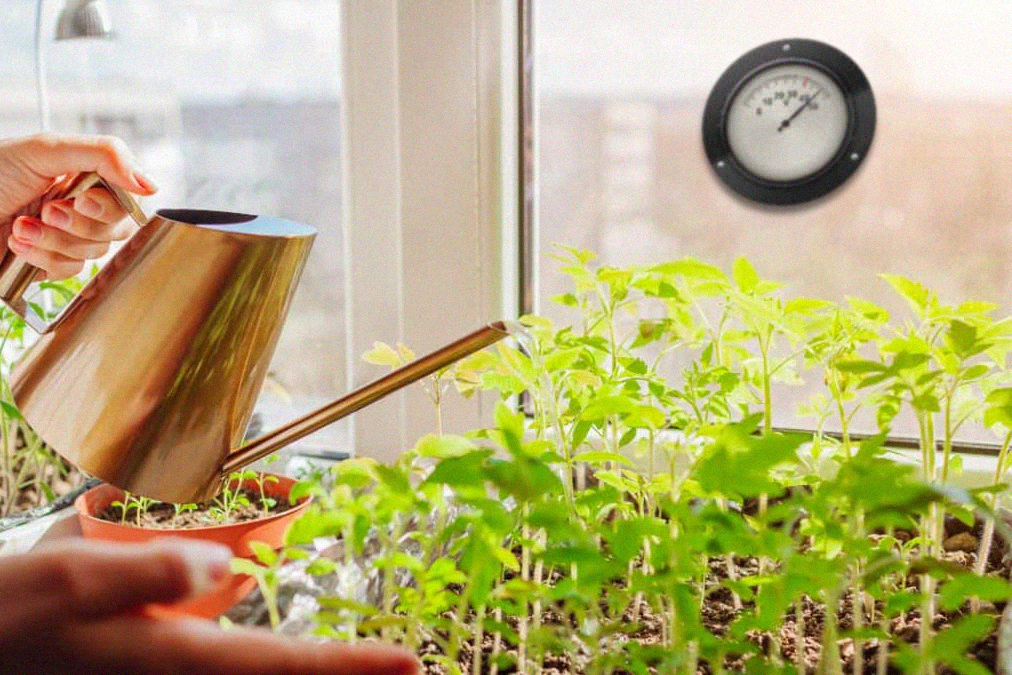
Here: 45 V
